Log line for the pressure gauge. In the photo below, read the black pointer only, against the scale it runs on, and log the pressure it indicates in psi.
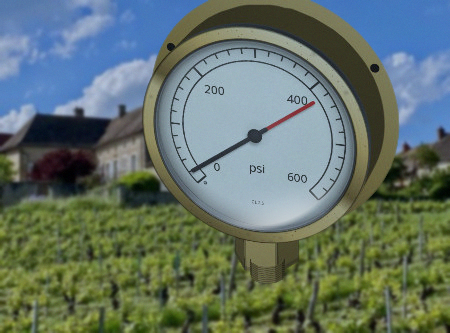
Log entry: 20 psi
